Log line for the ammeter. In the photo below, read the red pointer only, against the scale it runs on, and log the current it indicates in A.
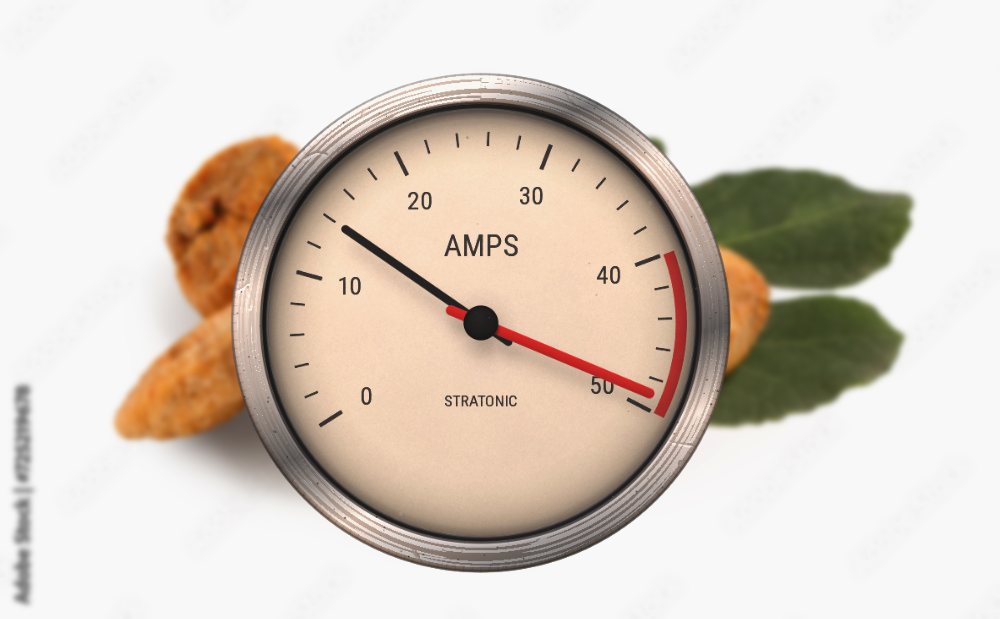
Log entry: 49 A
